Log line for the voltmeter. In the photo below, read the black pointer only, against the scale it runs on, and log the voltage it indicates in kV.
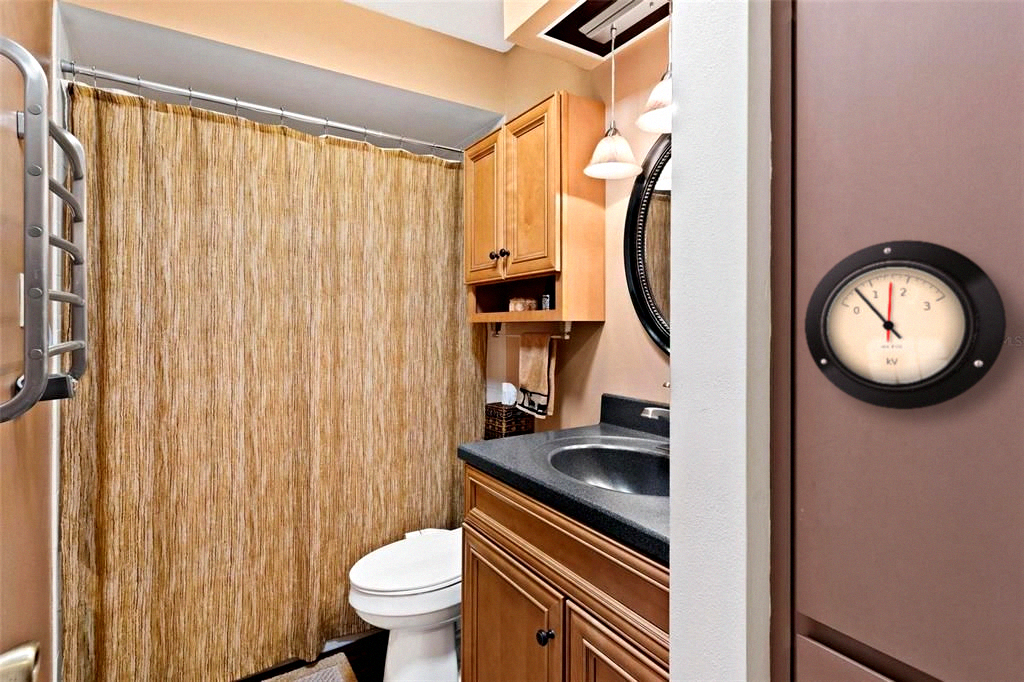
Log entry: 0.6 kV
